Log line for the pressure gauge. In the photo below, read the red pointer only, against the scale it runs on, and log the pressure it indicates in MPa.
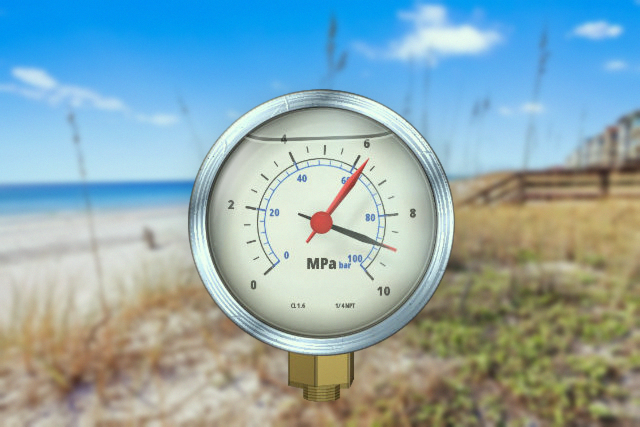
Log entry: 6.25 MPa
